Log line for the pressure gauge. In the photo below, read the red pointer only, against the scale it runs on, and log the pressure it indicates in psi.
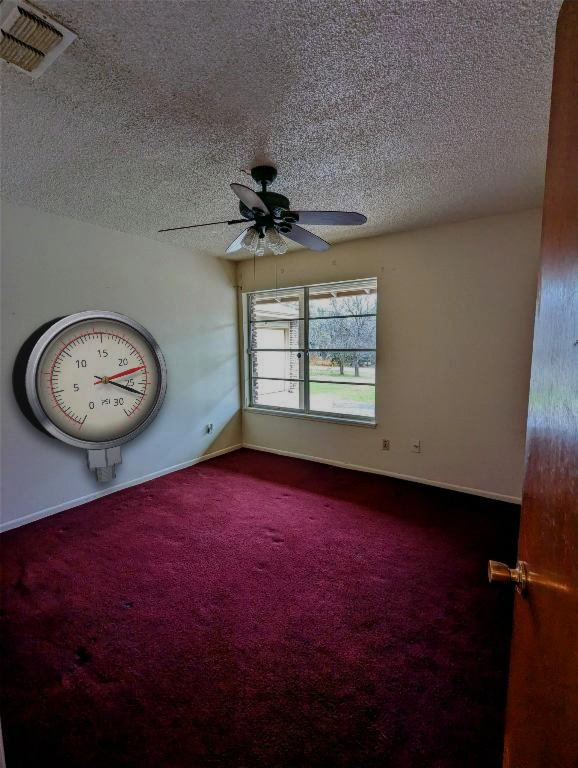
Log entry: 22.5 psi
